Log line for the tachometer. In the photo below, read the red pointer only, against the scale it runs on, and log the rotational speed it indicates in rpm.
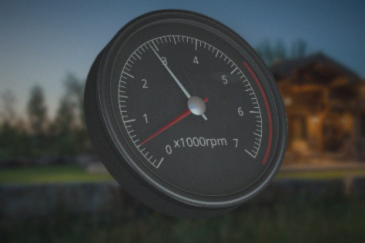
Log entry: 500 rpm
